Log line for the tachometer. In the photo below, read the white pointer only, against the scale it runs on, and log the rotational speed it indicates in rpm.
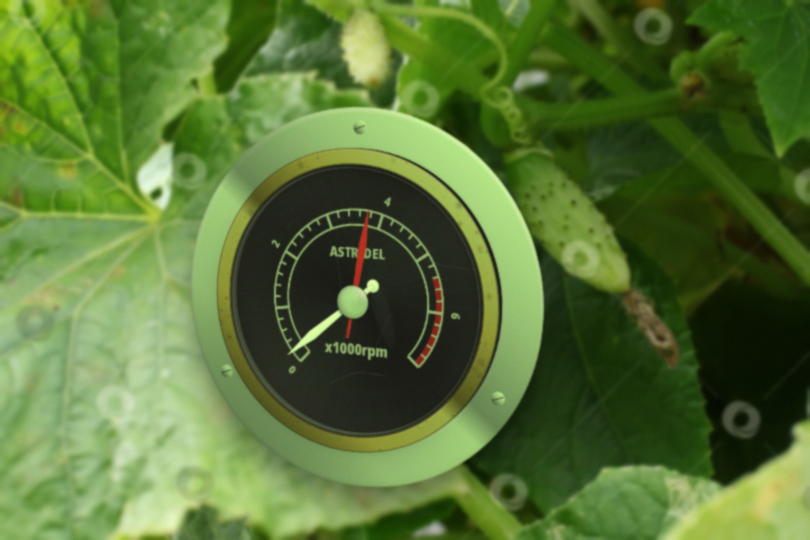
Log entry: 200 rpm
